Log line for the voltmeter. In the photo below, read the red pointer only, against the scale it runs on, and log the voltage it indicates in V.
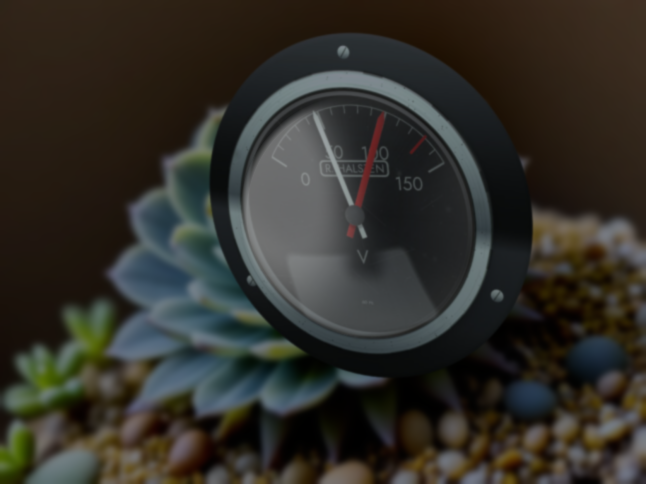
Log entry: 100 V
